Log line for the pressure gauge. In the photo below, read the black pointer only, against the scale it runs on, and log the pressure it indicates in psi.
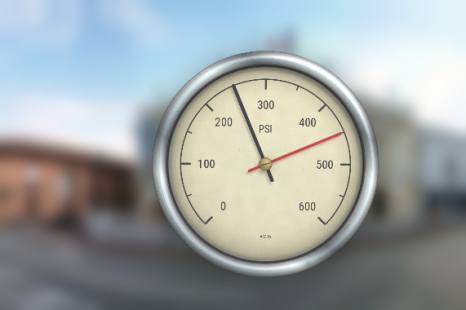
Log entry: 250 psi
